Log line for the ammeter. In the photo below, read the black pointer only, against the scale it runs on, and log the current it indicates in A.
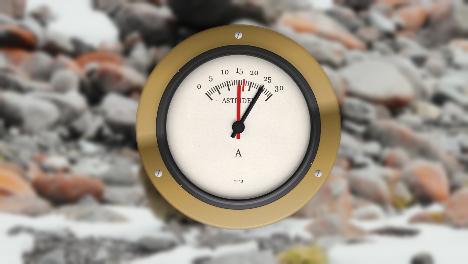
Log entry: 25 A
